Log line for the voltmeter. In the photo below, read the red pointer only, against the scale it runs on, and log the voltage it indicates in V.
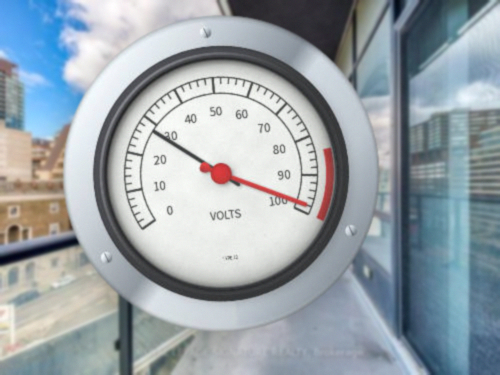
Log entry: 98 V
